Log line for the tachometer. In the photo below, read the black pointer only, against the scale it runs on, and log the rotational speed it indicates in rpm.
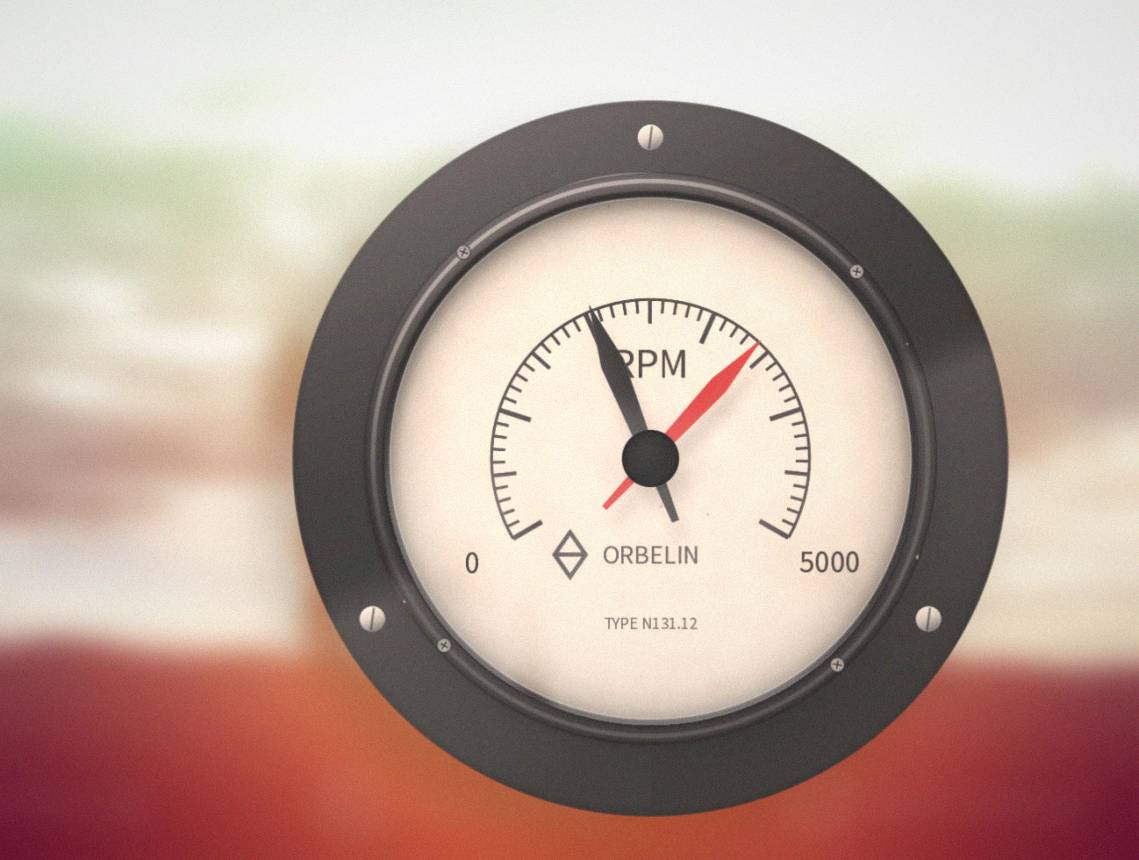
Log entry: 2050 rpm
